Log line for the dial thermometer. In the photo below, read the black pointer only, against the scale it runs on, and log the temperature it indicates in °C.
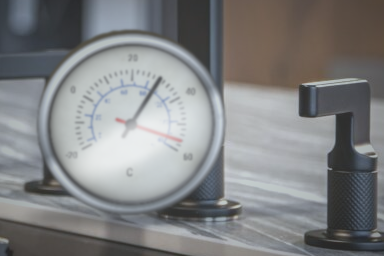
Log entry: 30 °C
